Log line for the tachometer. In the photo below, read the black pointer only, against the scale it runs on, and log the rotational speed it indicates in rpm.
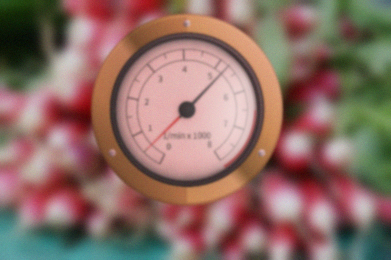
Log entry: 5250 rpm
